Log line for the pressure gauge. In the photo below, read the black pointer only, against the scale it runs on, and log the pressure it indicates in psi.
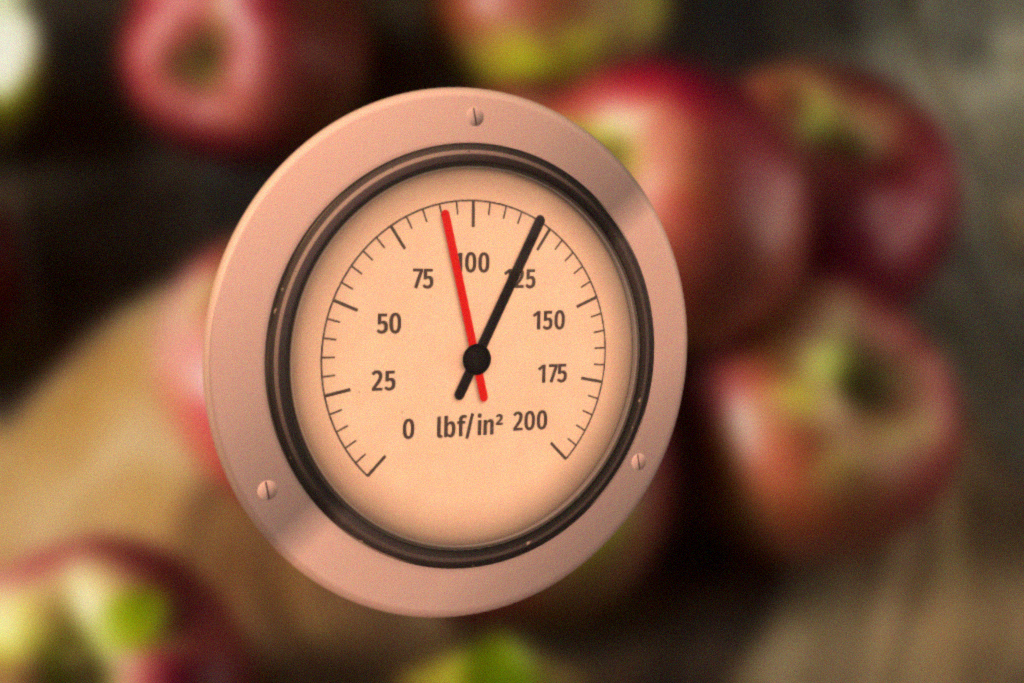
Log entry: 120 psi
